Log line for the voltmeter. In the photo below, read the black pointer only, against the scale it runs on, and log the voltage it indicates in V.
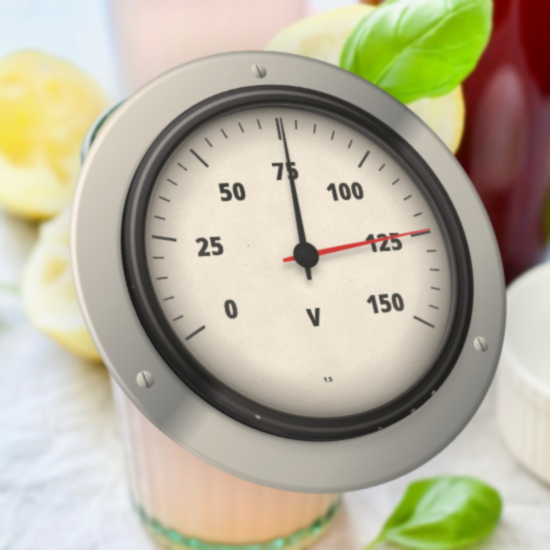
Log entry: 75 V
